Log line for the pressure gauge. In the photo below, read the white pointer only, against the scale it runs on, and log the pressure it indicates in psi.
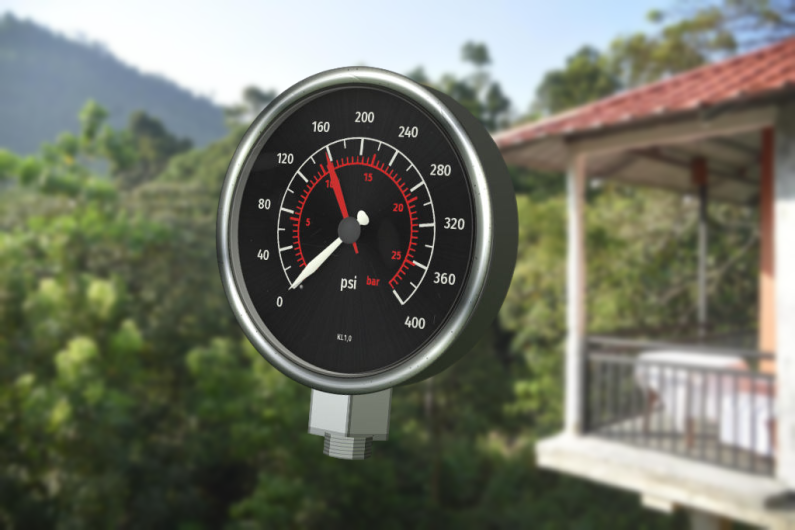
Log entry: 0 psi
